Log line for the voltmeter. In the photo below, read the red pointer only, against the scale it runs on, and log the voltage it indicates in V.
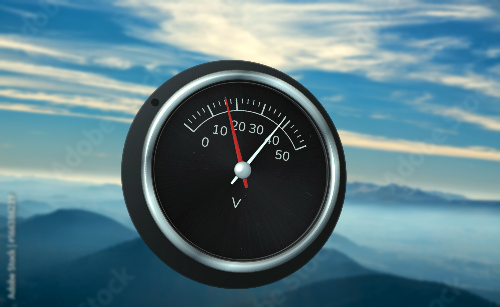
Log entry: 16 V
